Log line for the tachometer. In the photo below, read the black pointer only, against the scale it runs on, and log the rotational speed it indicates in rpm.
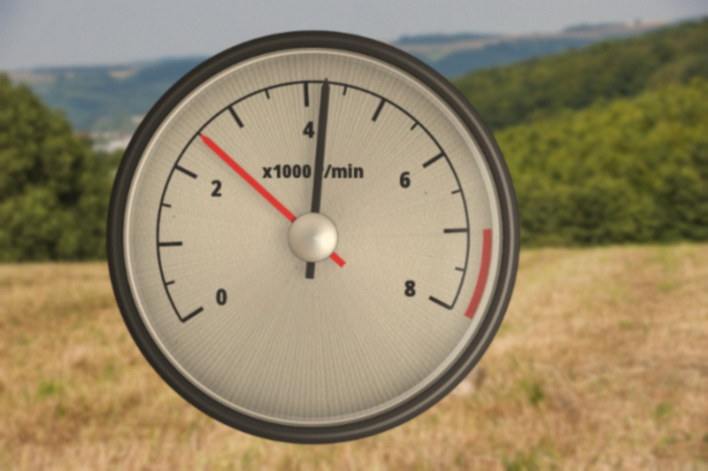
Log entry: 4250 rpm
